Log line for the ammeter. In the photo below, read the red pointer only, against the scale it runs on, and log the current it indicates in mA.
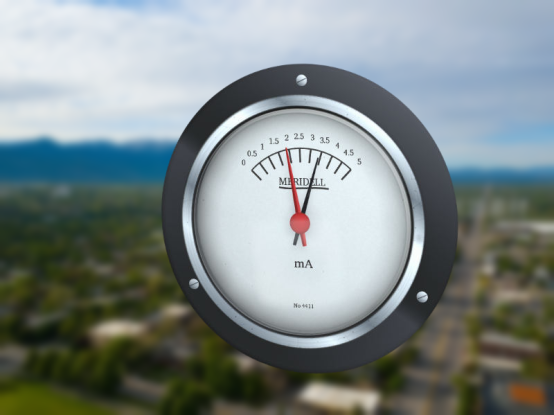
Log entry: 2 mA
